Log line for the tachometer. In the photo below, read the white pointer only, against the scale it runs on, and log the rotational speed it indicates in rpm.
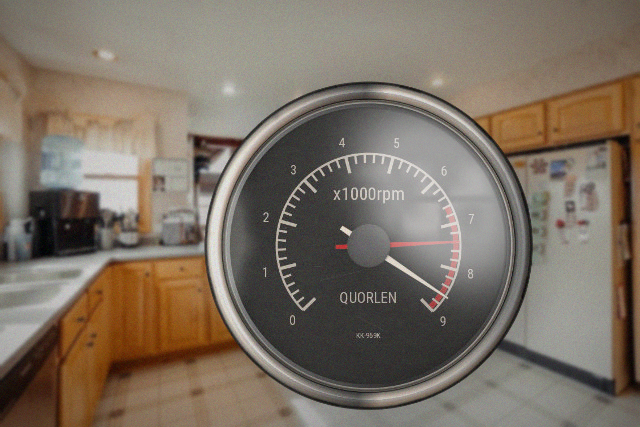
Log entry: 8600 rpm
